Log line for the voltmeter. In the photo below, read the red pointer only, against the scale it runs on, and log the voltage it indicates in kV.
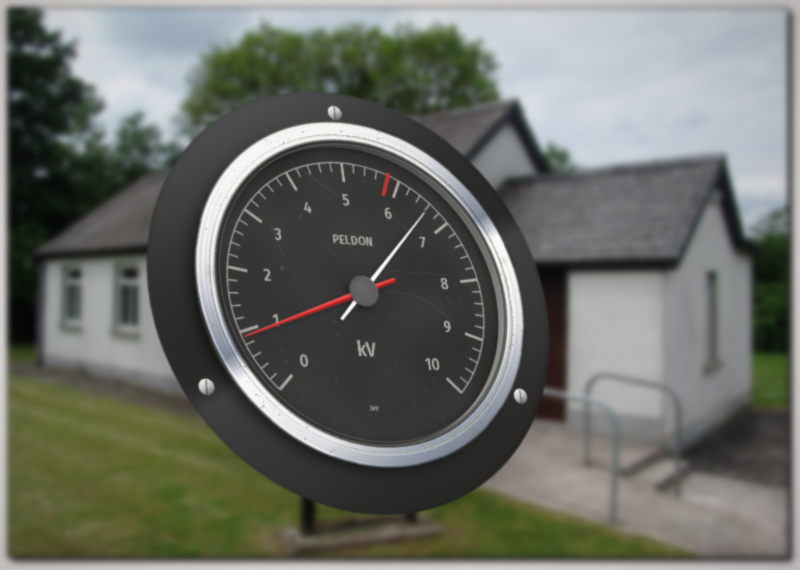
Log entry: 0.9 kV
